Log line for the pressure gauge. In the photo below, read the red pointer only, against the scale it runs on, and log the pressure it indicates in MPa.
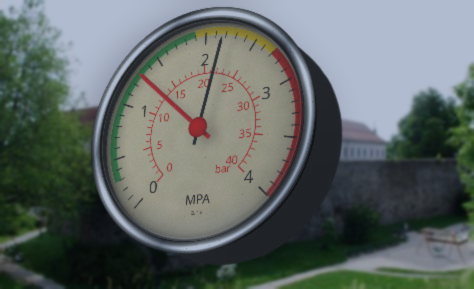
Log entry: 1.3 MPa
